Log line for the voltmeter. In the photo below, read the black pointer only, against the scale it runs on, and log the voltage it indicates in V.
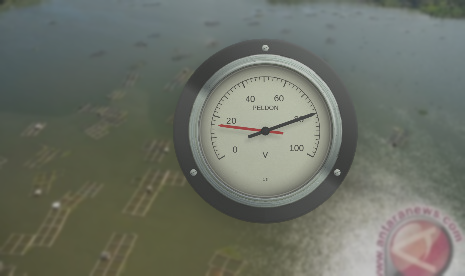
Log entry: 80 V
